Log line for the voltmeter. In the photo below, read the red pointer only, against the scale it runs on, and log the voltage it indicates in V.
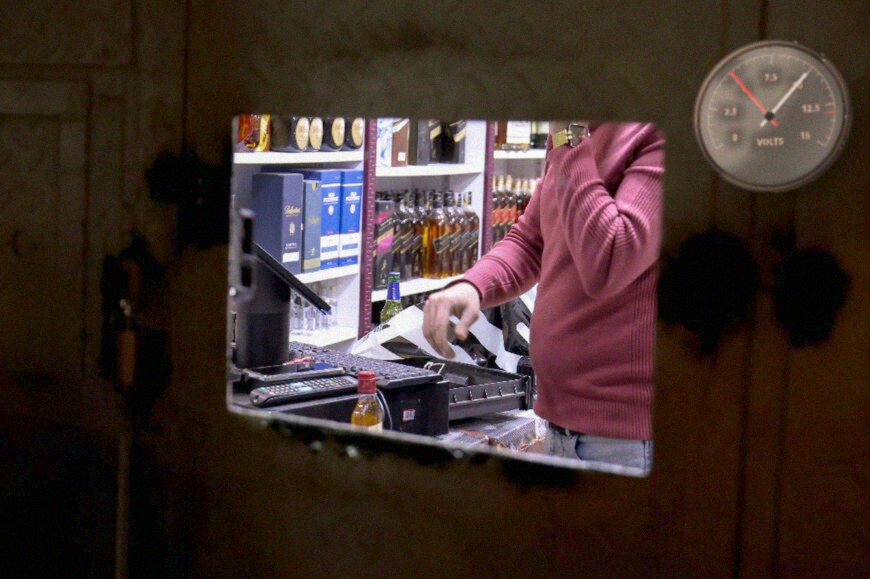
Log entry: 5 V
